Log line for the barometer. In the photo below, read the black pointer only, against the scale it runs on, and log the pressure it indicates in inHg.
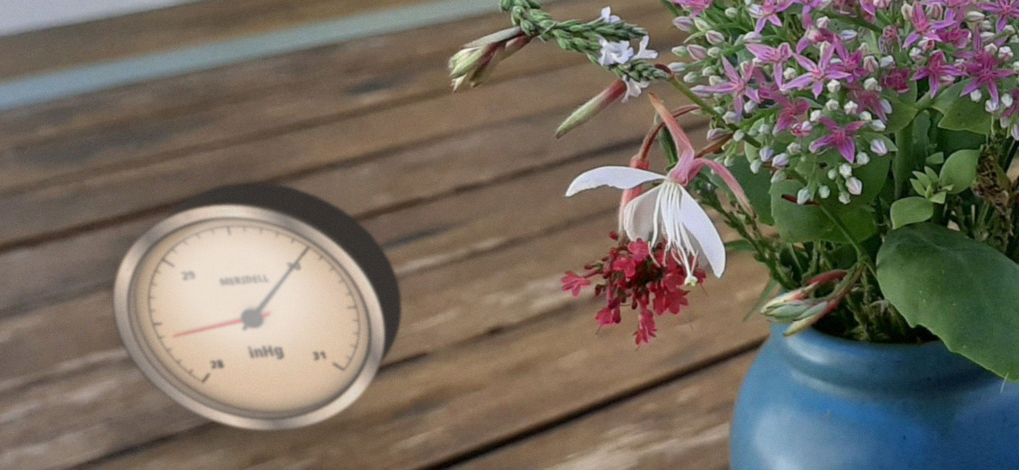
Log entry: 30 inHg
